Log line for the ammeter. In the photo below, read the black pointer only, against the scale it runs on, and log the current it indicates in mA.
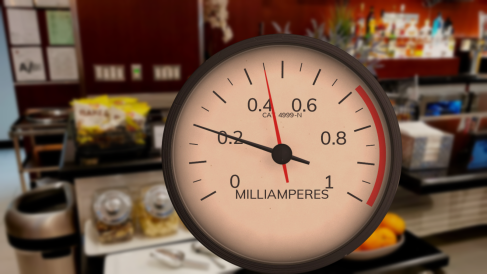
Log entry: 0.2 mA
